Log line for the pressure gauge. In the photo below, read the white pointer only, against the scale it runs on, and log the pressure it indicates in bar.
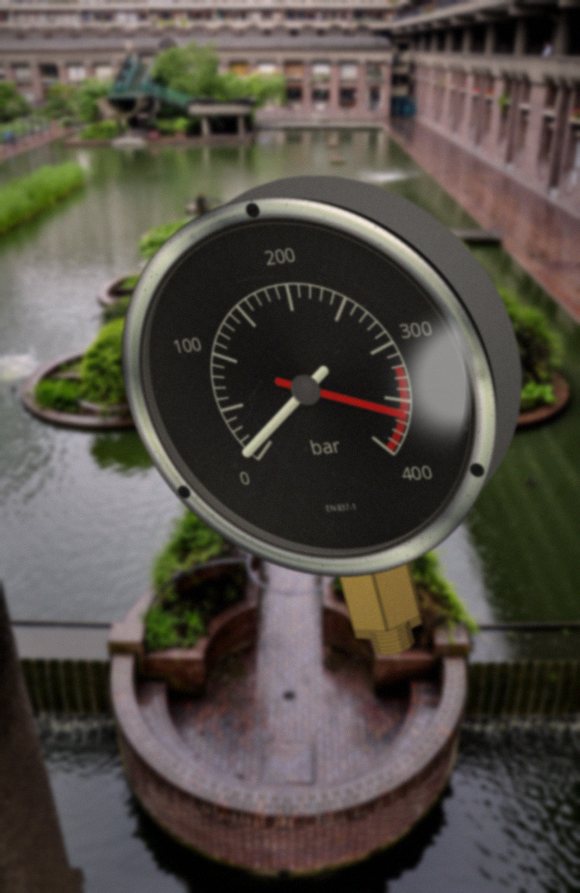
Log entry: 10 bar
